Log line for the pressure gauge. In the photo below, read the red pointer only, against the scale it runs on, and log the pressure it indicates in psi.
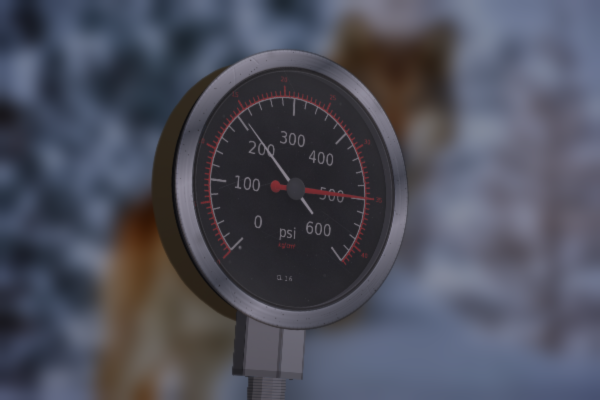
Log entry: 500 psi
